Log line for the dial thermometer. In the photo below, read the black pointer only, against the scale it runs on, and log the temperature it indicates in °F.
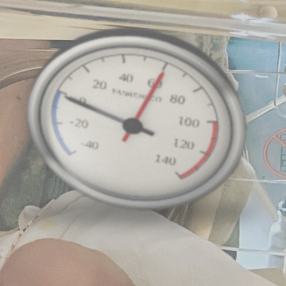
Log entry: 0 °F
